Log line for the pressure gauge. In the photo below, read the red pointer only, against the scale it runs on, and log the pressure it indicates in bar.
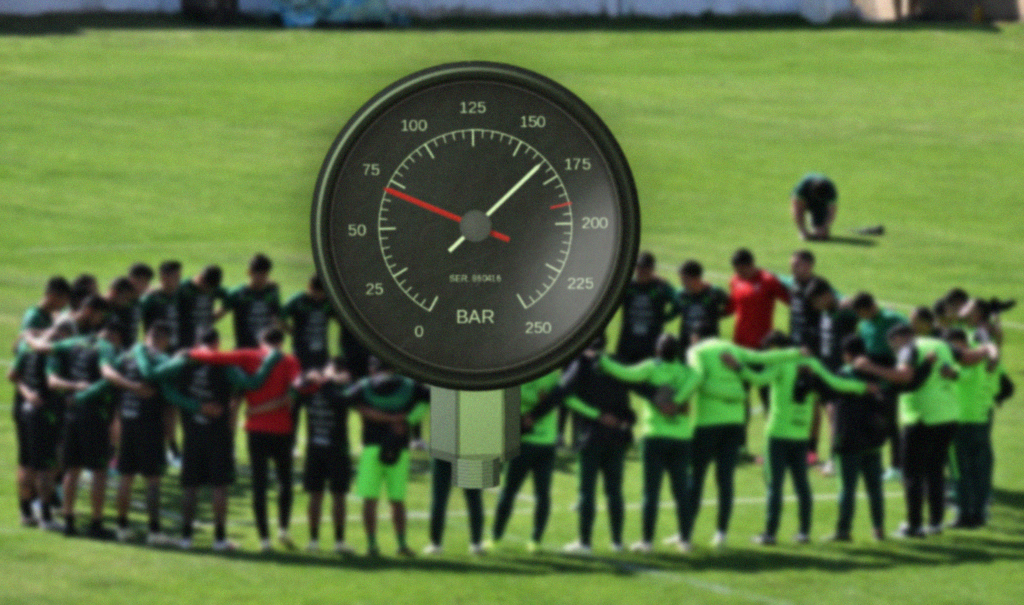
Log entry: 70 bar
